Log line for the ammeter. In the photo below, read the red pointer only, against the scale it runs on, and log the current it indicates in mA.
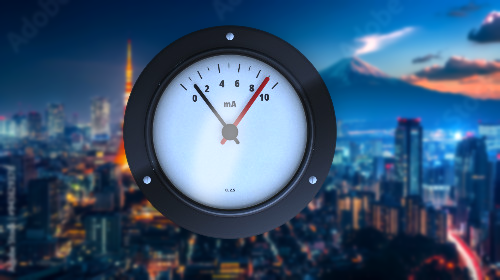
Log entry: 9 mA
